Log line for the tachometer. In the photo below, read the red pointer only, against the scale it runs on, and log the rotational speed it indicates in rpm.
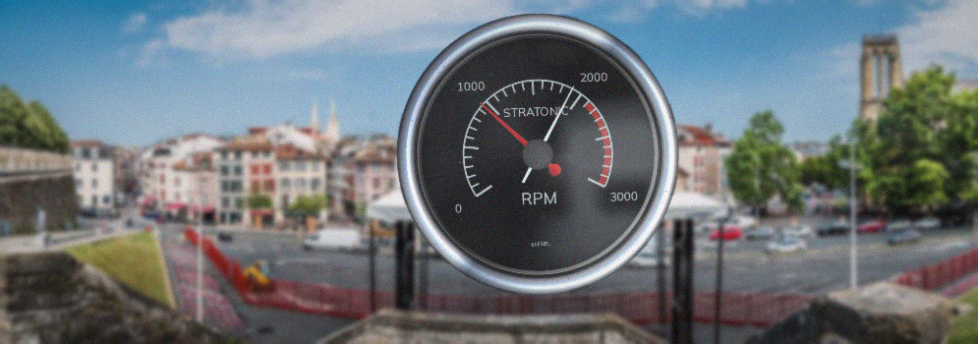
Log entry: 950 rpm
